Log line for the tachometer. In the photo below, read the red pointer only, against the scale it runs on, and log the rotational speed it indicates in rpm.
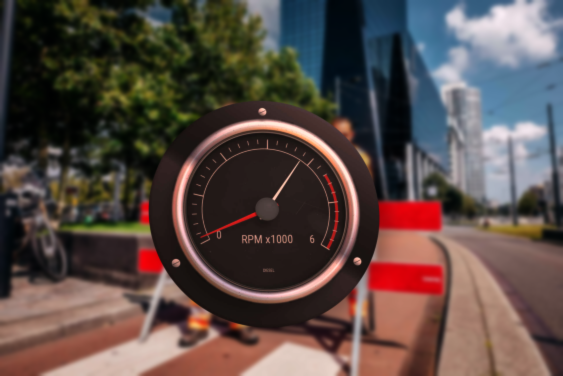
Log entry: 100 rpm
